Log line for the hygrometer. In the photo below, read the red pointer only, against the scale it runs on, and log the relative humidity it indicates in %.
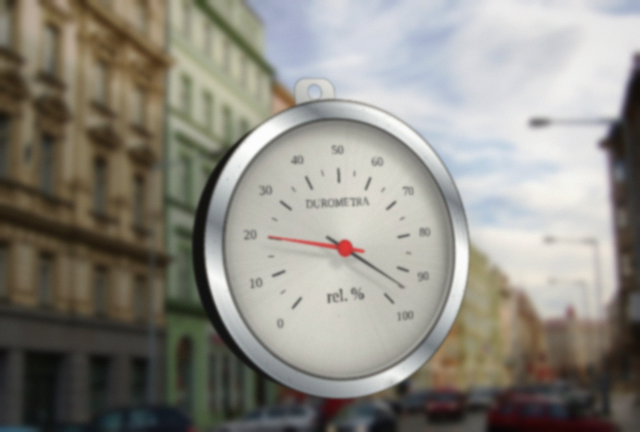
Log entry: 20 %
